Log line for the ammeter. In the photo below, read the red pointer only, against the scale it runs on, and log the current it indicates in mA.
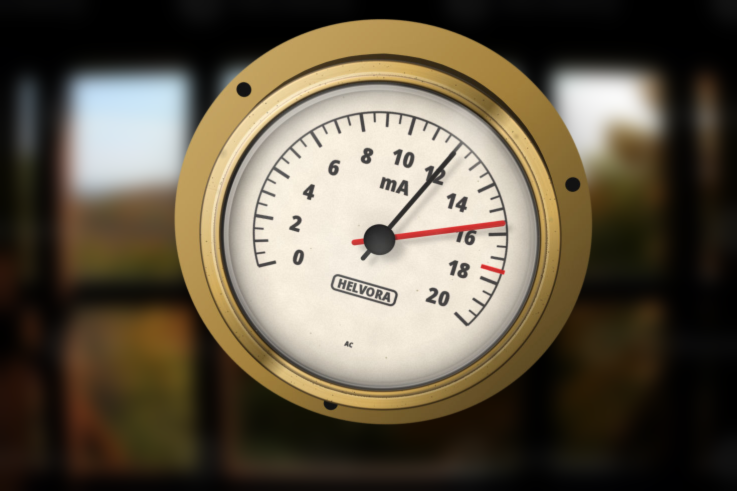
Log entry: 15.5 mA
